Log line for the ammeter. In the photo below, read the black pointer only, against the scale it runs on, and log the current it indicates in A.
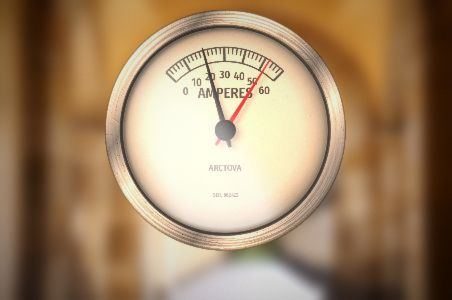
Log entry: 20 A
